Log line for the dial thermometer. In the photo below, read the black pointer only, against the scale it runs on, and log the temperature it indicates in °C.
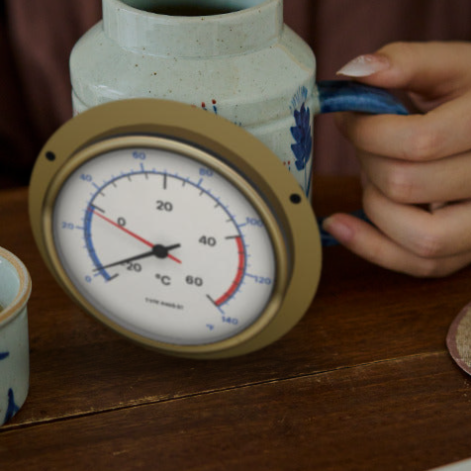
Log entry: -16 °C
